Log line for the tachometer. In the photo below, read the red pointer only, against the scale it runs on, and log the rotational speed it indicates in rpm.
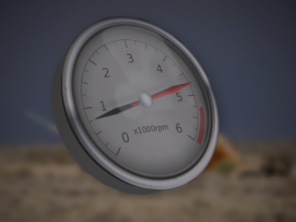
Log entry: 4750 rpm
